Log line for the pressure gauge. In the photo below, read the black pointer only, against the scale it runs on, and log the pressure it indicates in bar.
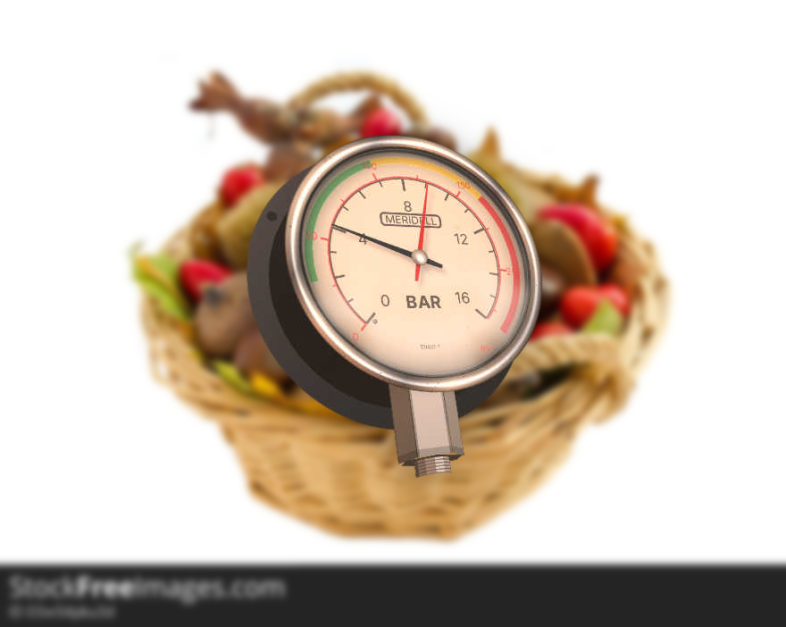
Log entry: 4 bar
